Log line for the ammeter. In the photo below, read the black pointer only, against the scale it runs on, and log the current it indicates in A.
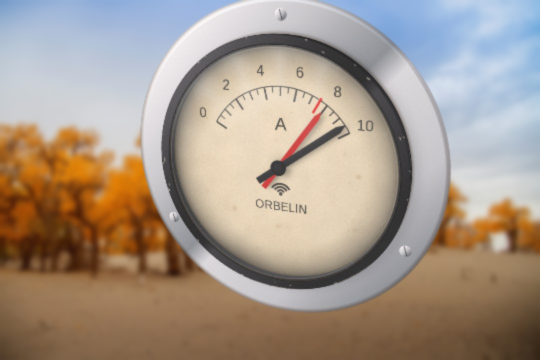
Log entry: 9.5 A
